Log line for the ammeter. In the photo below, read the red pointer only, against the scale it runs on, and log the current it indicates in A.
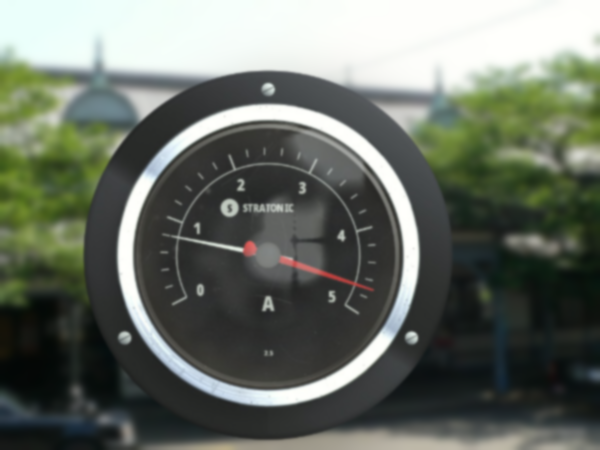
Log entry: 4.7 A
